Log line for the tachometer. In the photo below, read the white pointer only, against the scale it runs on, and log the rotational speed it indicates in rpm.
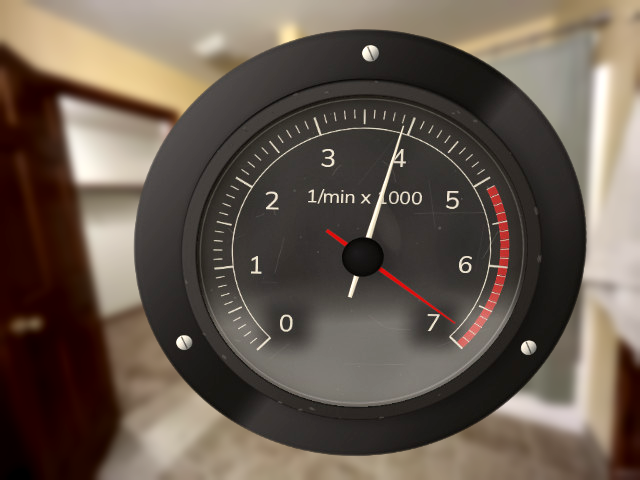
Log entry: 3900 rpm
